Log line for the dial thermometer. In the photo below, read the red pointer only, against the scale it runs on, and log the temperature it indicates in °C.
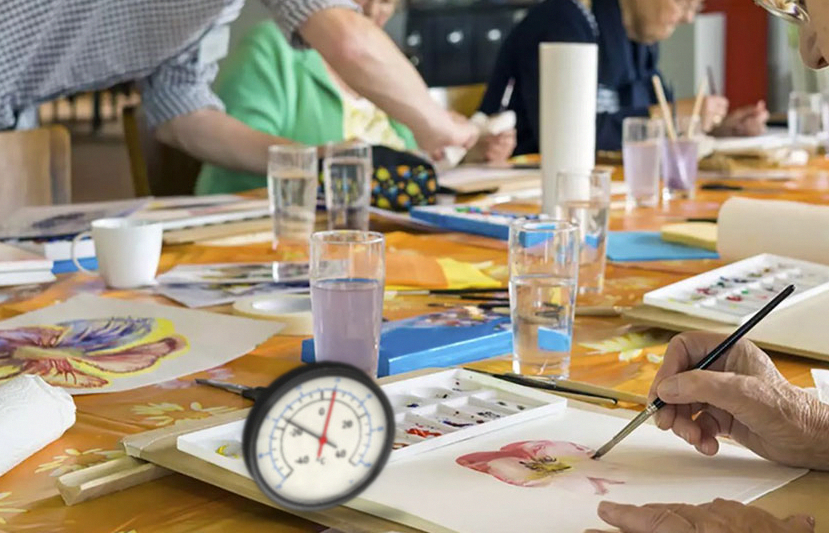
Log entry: 4 °C
